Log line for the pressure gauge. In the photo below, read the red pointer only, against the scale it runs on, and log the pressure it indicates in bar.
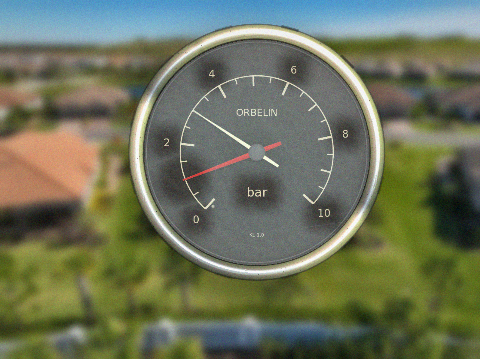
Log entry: 1 bar
